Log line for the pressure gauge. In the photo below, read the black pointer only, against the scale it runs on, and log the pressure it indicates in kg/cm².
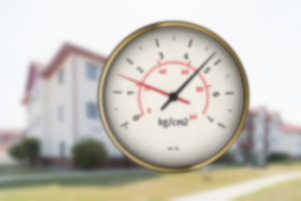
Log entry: 4.75 kg/cm²
